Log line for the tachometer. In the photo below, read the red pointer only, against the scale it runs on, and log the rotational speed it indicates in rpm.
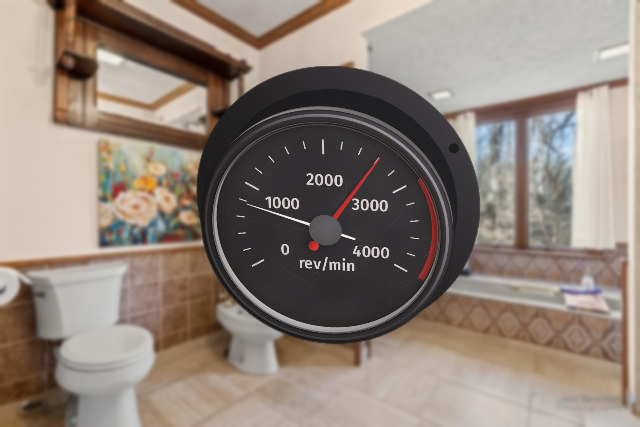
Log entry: 2600 rpm
